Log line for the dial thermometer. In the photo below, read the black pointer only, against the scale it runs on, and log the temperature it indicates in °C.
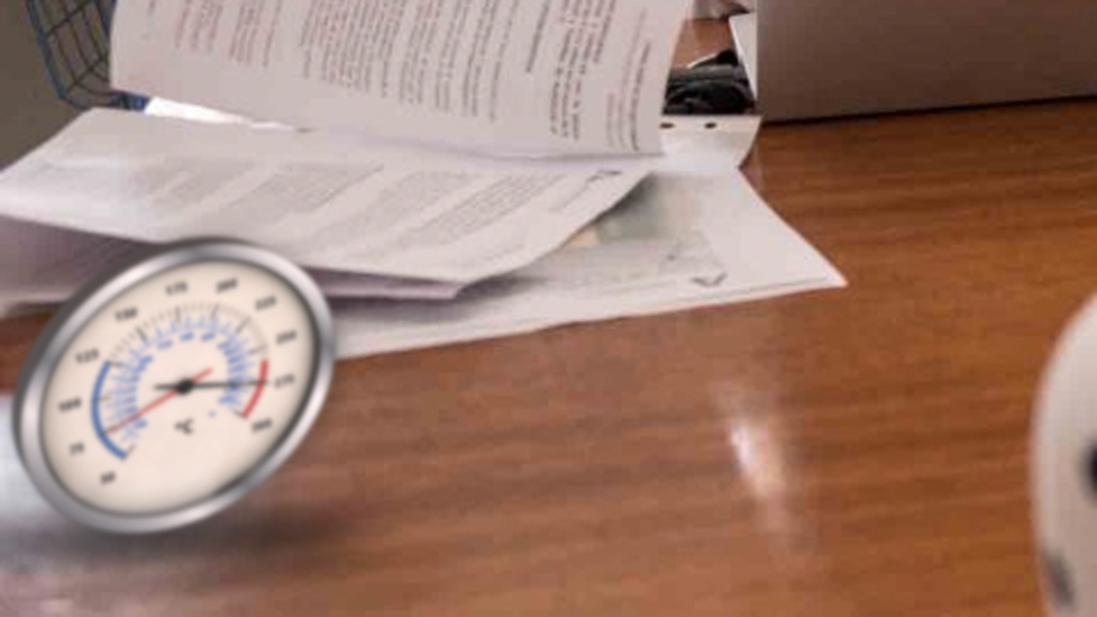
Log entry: 275 °C
